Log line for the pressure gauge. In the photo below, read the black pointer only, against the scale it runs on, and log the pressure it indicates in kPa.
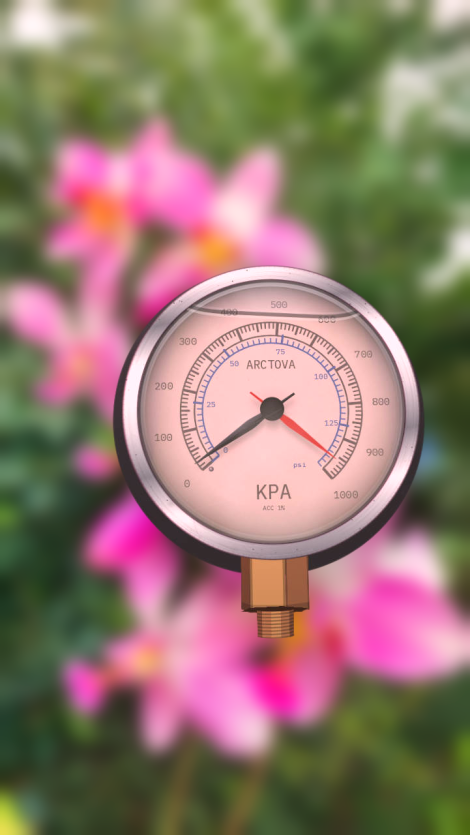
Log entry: 20 kPa
